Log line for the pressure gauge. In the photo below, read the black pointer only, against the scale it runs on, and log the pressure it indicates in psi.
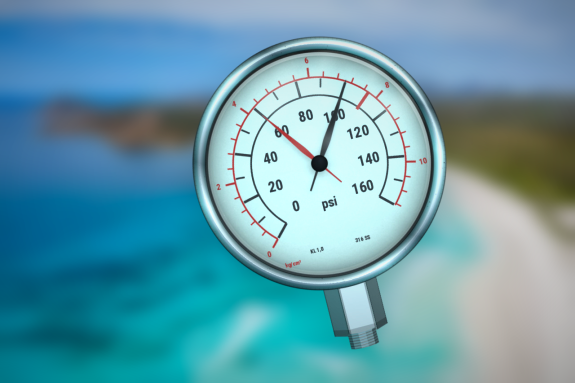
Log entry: 100 psi
